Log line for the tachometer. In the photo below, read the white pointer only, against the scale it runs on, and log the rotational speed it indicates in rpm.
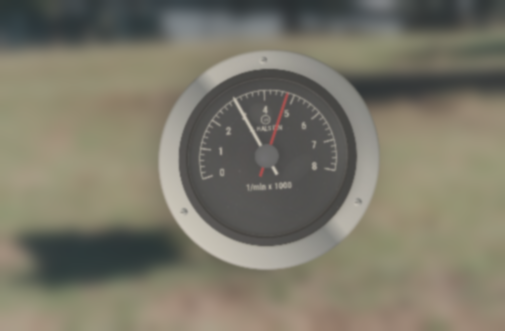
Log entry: 3000 rpm
